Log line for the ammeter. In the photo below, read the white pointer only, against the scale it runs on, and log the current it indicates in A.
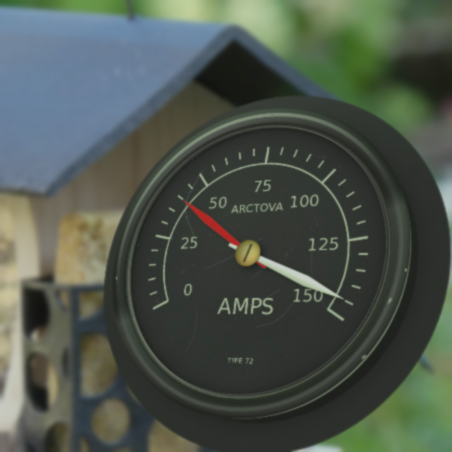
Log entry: 145 A
